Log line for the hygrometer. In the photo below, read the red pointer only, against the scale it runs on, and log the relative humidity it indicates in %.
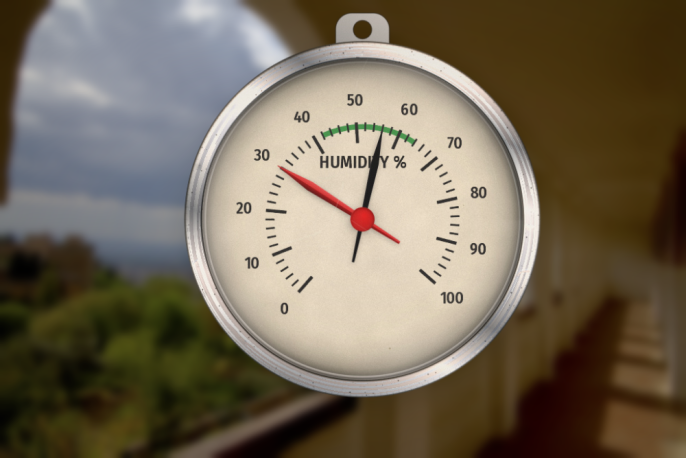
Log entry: 30 %
